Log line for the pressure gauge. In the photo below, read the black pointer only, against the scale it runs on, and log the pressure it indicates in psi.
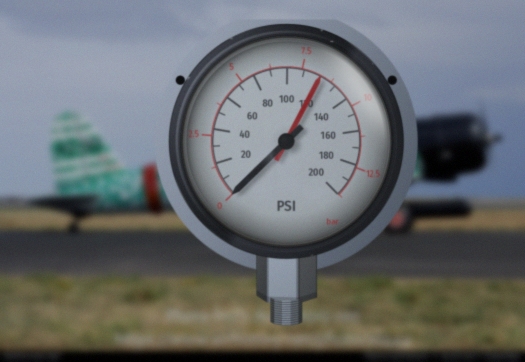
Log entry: 0 psi
